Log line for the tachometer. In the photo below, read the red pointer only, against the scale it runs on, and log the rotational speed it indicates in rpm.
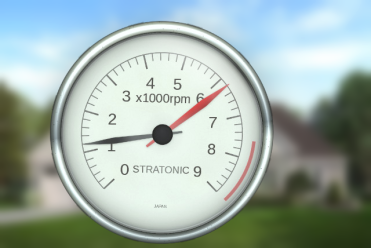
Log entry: 6200 rpm
